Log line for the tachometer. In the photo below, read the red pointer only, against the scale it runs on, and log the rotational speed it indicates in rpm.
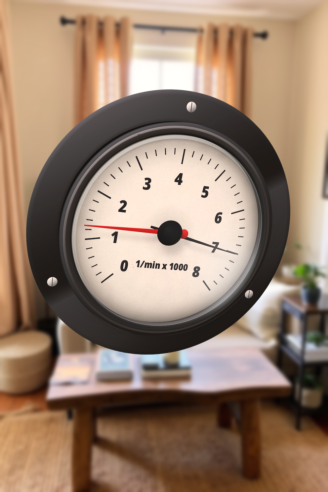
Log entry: 1300 rpm
